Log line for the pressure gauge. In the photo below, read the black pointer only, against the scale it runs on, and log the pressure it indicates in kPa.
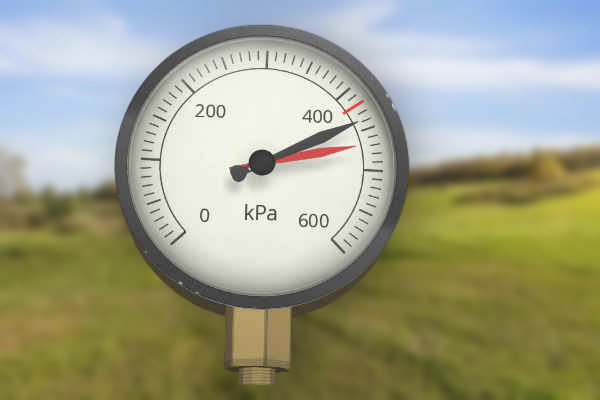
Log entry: 440 kPa
